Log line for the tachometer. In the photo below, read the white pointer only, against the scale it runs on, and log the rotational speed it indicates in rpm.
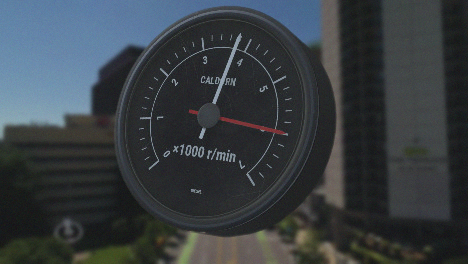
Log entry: 3800 rpm
